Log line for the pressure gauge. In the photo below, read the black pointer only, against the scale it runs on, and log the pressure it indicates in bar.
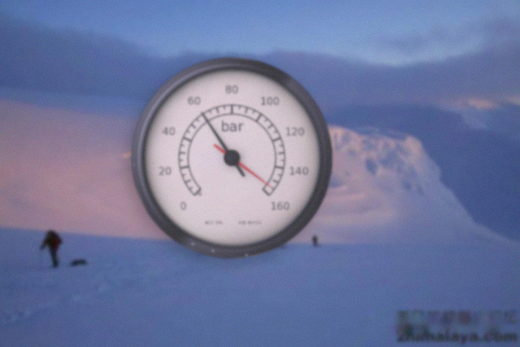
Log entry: 60 bar
